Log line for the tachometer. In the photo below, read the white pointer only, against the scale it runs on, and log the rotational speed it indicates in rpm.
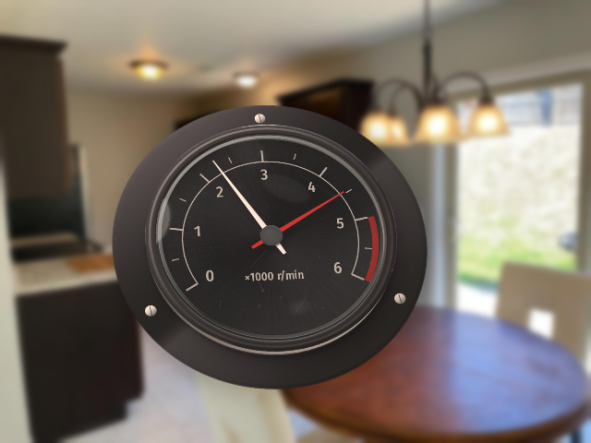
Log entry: 2250 rpm
